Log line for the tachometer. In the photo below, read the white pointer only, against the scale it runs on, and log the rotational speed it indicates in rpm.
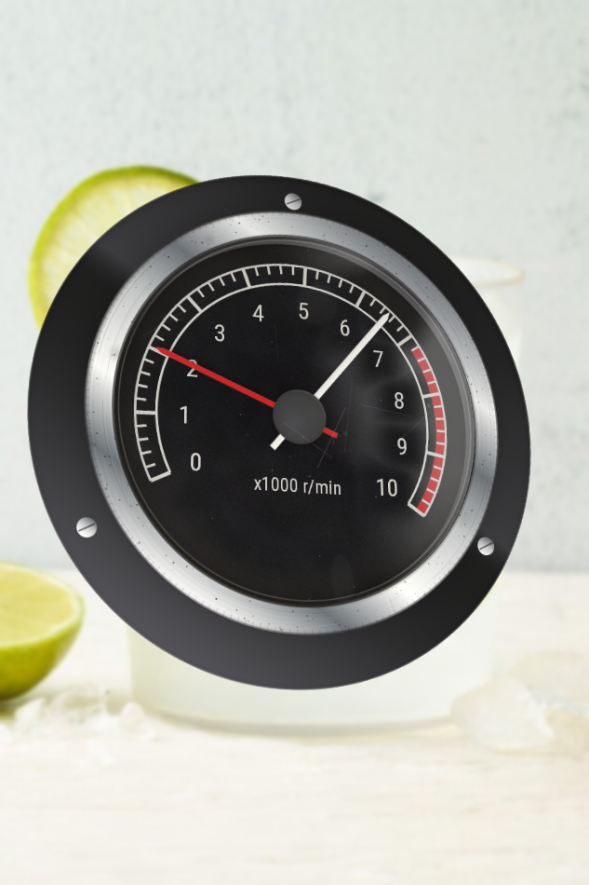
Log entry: 6500 rpm
